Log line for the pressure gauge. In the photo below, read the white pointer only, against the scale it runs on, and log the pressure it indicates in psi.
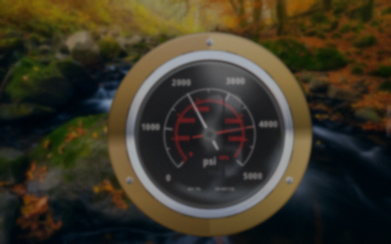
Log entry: 2000 psi
